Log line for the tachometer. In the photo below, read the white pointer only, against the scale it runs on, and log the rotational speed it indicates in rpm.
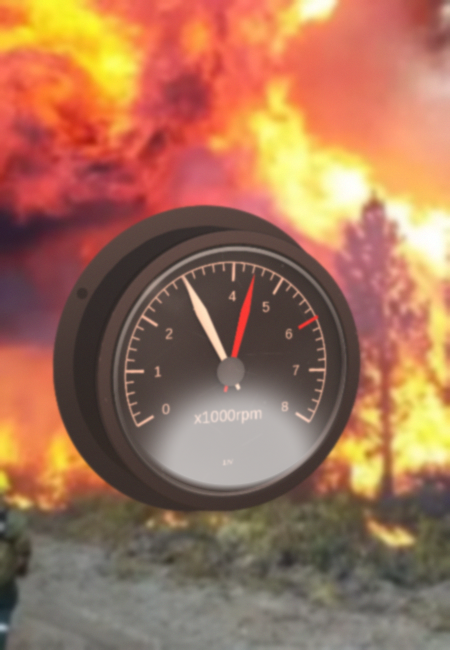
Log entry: 3000 rpm
